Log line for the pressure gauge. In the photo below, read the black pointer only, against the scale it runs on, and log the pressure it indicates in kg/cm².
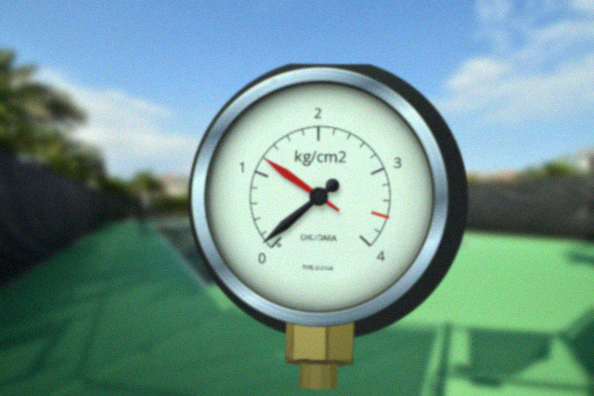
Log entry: 0.1 kg/cm²
